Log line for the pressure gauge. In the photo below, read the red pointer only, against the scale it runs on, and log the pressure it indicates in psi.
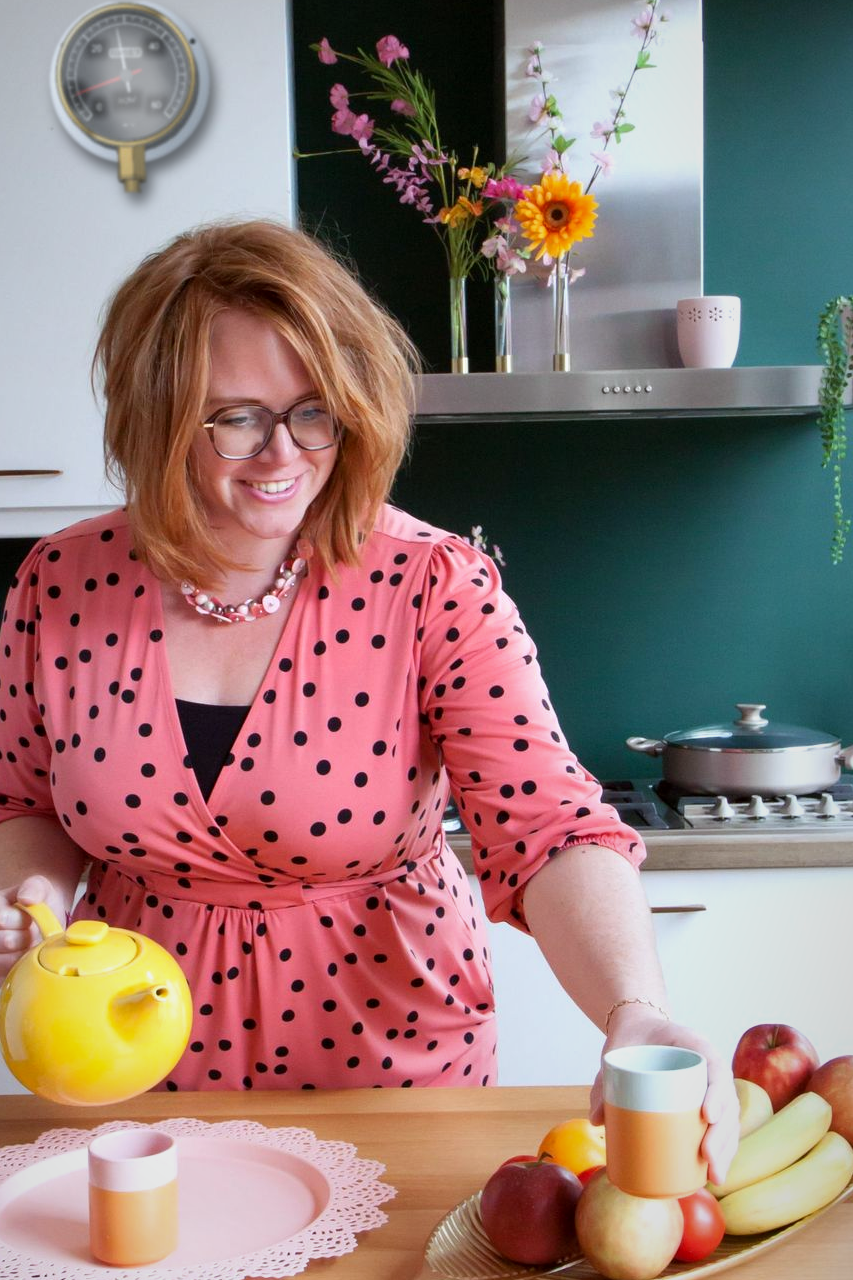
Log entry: 6 psi
